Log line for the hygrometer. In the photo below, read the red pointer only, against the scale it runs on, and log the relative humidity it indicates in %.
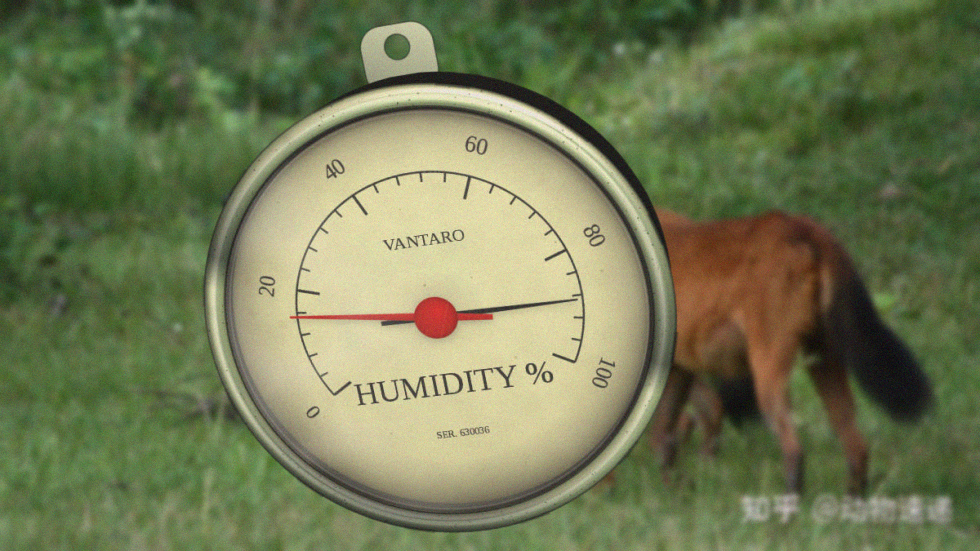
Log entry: 16 %
